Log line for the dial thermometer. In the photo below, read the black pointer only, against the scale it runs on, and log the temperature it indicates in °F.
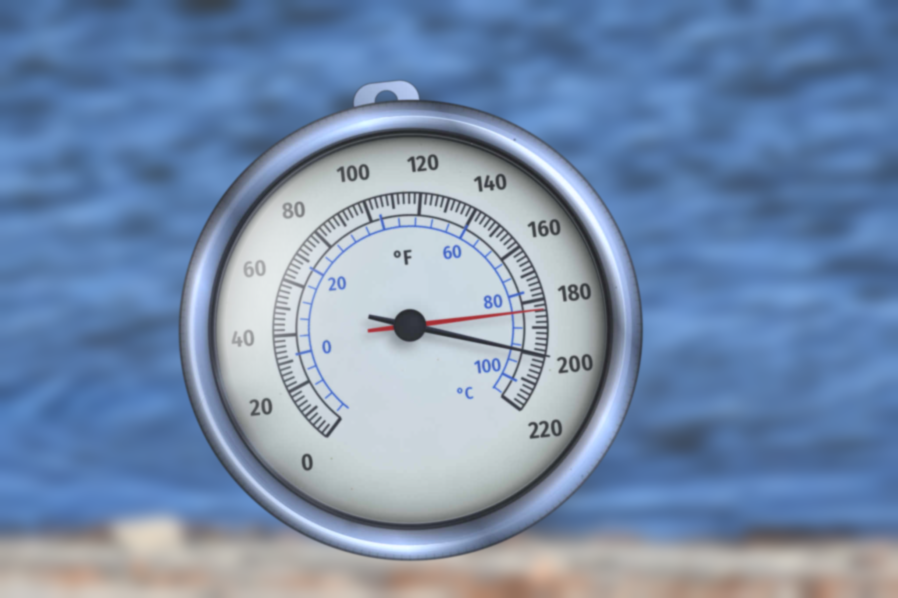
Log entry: 200 °F
